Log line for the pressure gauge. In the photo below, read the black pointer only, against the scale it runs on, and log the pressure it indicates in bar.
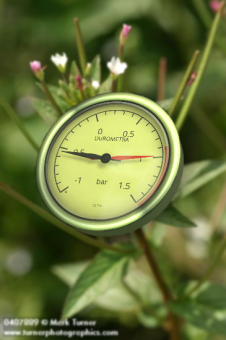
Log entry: -0.55 bar
